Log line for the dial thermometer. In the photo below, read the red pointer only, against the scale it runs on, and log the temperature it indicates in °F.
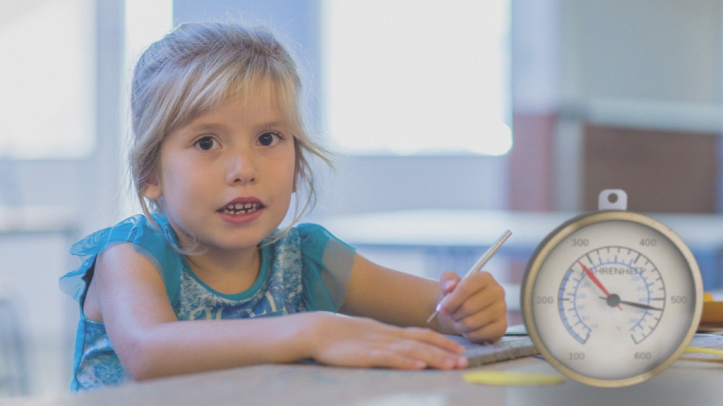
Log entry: 280 °F
